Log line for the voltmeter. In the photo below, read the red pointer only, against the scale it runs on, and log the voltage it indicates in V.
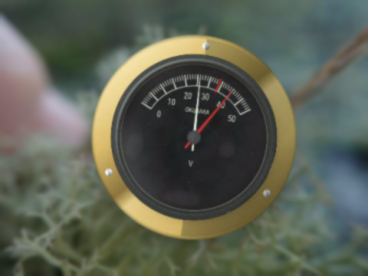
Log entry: 40 V
